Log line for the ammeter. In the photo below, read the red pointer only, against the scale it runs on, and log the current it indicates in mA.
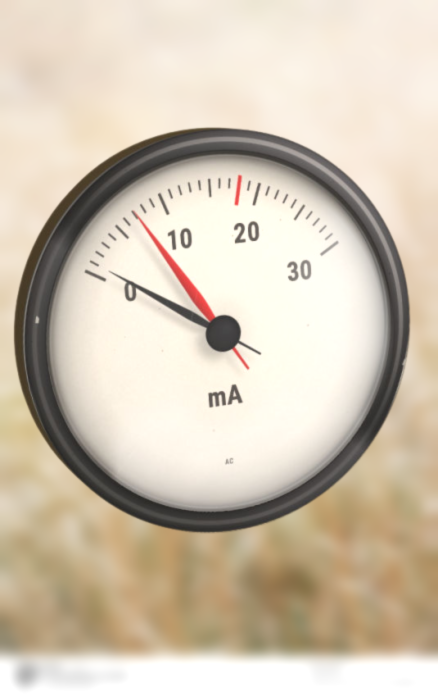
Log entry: 7 mA
